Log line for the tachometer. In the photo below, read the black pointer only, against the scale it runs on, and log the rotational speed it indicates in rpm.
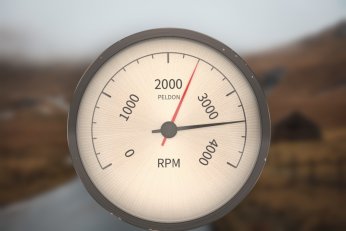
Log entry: 3400 rpm
